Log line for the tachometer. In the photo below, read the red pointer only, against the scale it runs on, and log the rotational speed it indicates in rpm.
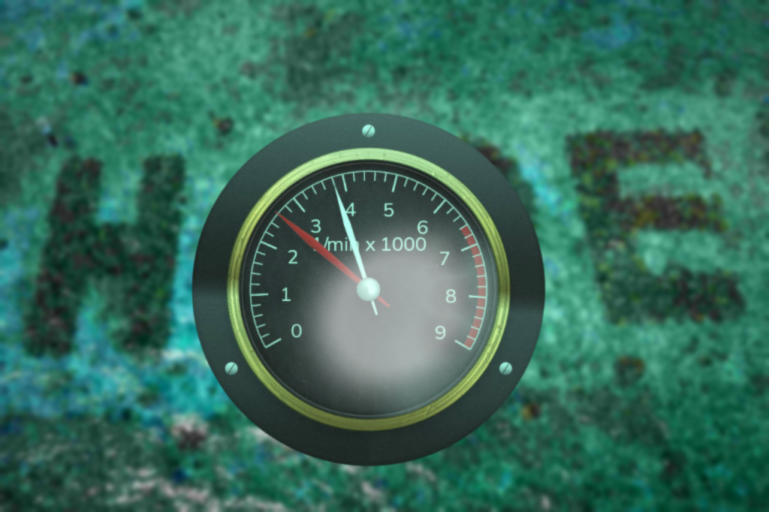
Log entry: 2600 rpm
